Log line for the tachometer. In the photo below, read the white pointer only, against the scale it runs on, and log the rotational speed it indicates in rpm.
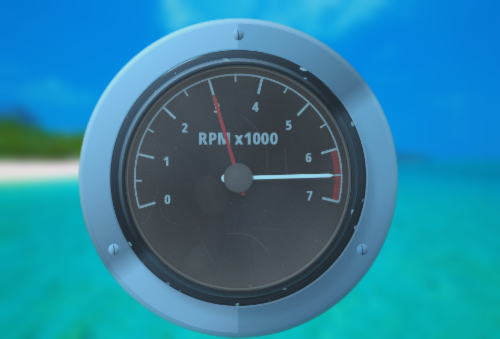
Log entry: 6500 rpm
